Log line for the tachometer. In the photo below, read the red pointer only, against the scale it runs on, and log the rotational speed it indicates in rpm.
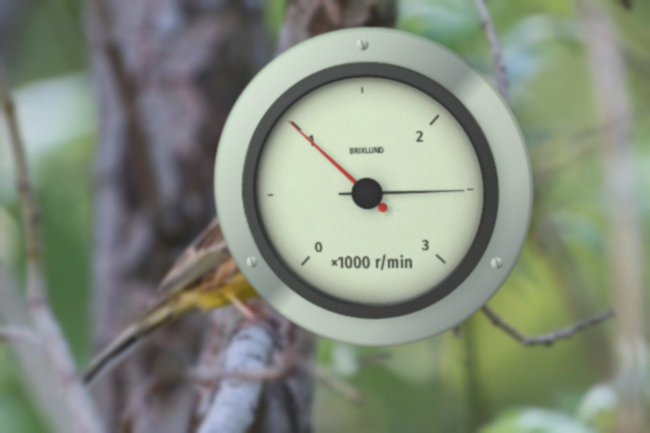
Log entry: 1000 rpm
